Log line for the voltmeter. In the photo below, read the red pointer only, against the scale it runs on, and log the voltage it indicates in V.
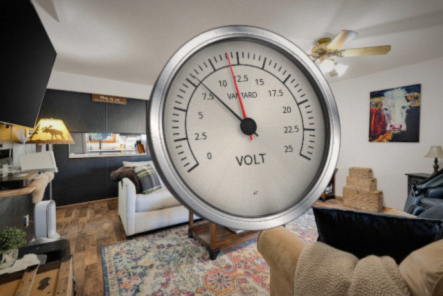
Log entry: 11.5 V
